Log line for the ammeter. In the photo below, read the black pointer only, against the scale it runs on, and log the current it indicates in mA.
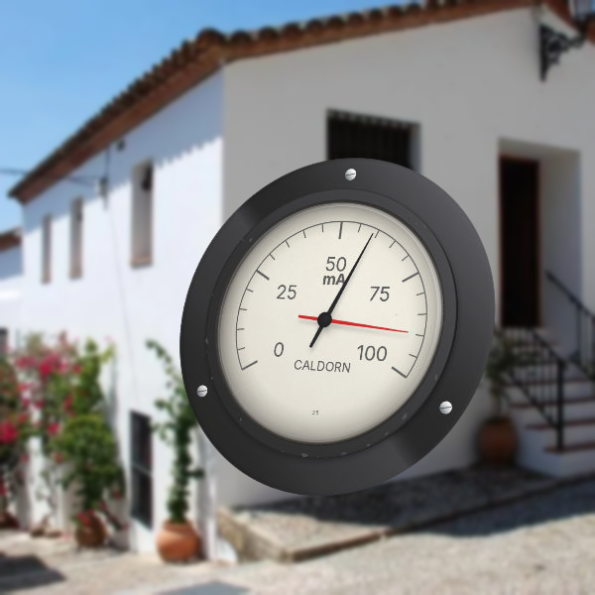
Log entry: 60 mA
